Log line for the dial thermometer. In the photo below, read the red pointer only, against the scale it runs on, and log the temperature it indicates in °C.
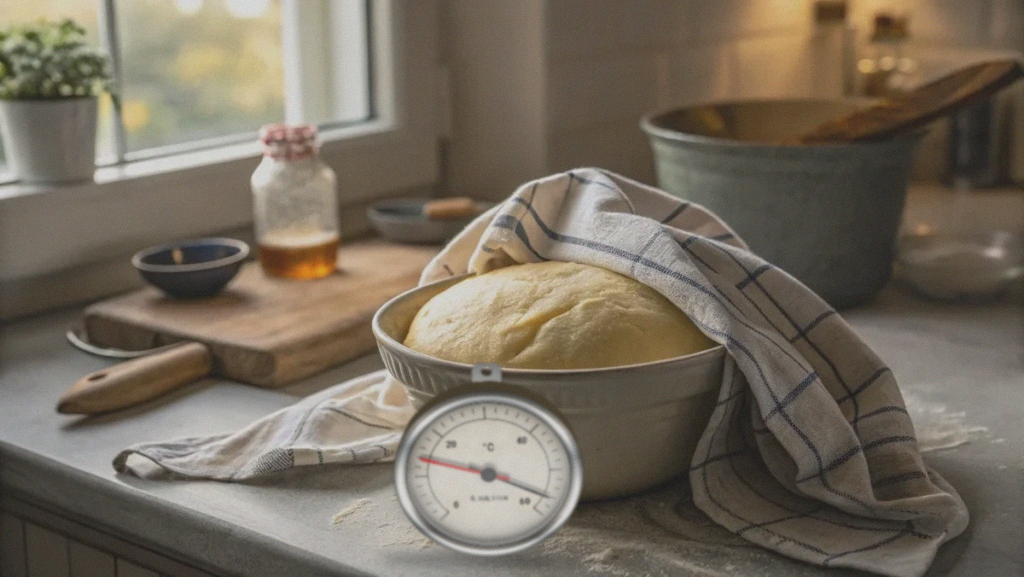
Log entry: 14 °C
